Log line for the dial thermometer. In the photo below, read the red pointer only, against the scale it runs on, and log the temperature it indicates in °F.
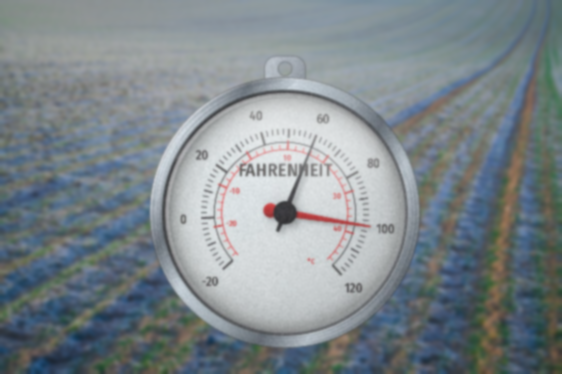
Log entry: 100 °F
